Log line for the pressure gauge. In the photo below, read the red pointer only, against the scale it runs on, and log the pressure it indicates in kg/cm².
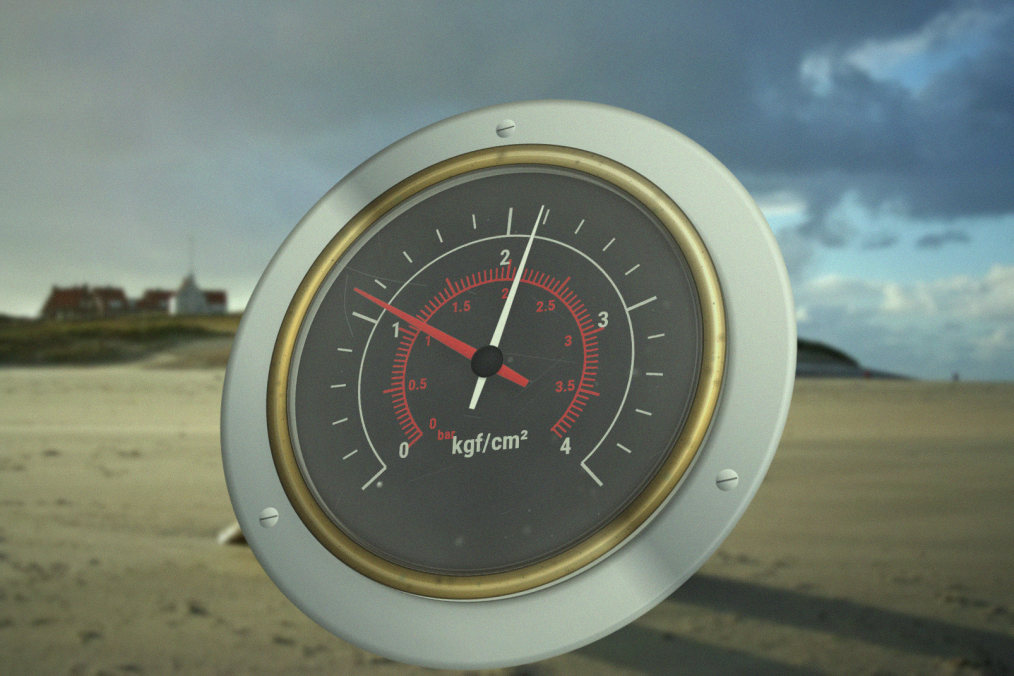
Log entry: 1.1 kg/cm²
